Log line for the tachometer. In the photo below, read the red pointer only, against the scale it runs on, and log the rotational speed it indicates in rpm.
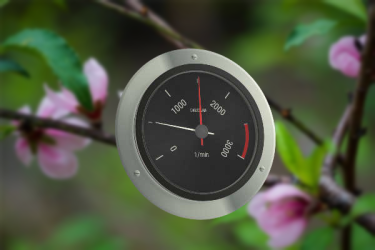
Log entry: 1500 rpm
